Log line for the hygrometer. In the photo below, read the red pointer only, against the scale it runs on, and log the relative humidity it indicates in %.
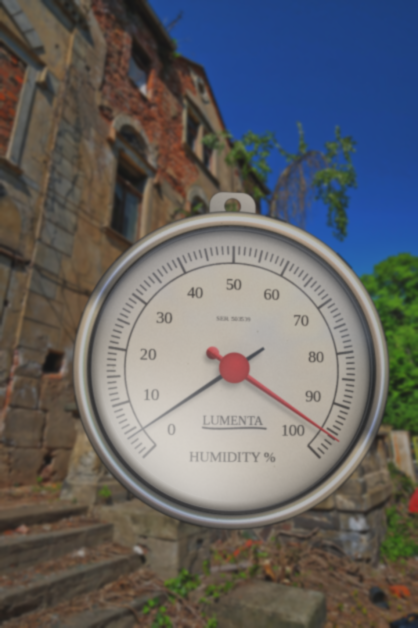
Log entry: 96 %
